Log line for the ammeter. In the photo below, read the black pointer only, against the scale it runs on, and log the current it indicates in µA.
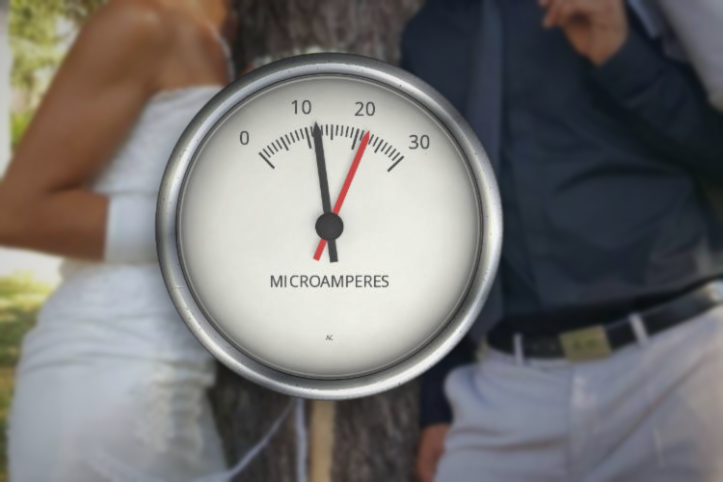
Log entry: 12 µA
